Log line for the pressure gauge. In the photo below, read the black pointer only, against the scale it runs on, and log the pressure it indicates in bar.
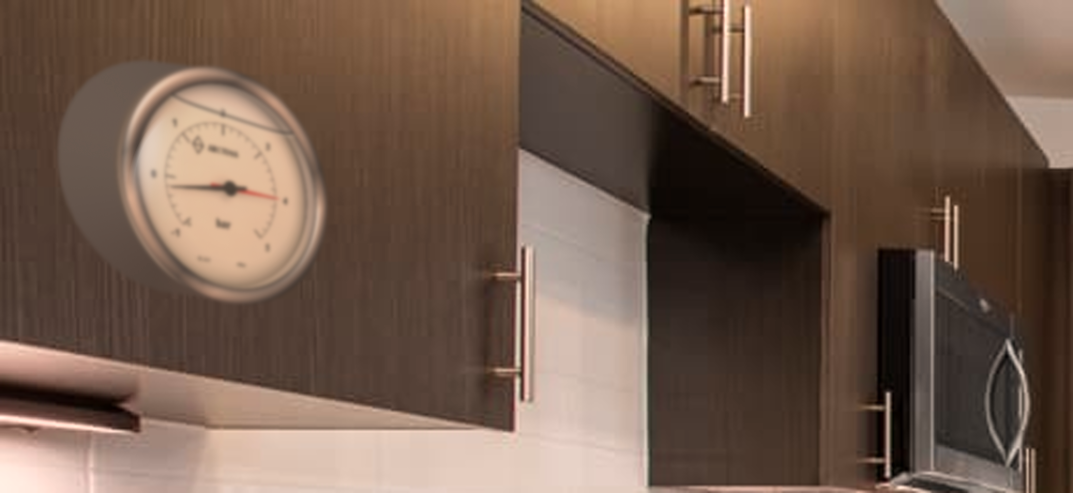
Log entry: -0.2 bar
